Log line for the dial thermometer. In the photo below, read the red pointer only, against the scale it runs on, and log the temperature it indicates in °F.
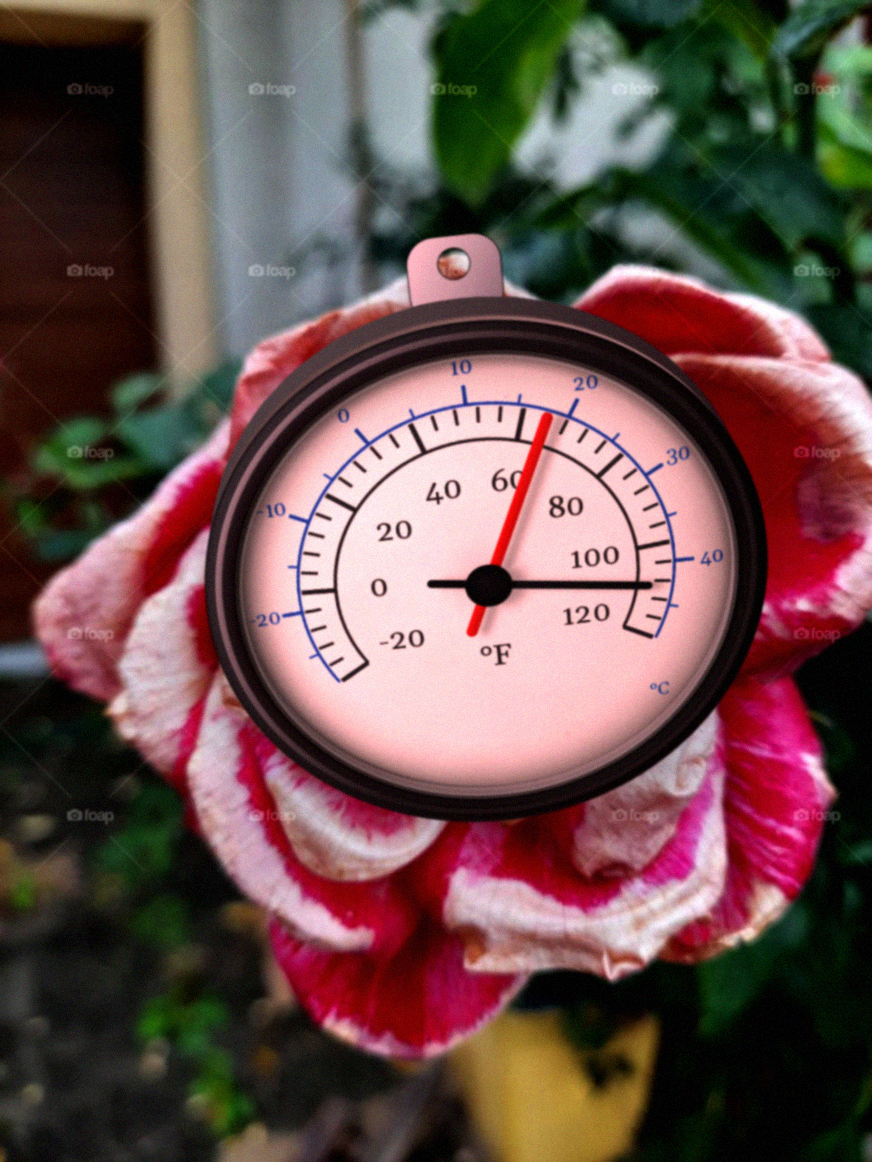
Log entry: 64 °F
